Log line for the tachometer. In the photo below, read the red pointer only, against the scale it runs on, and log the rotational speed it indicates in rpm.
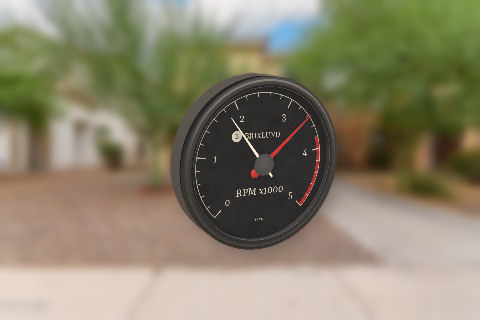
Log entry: 3400 rpm
